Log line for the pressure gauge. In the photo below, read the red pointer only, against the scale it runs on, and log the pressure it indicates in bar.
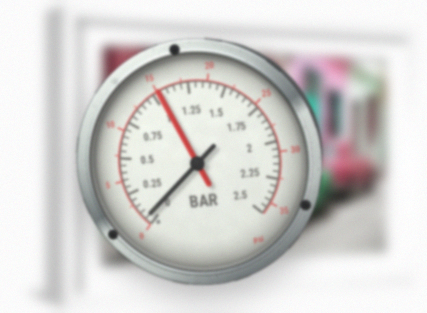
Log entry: 1.05 bar
